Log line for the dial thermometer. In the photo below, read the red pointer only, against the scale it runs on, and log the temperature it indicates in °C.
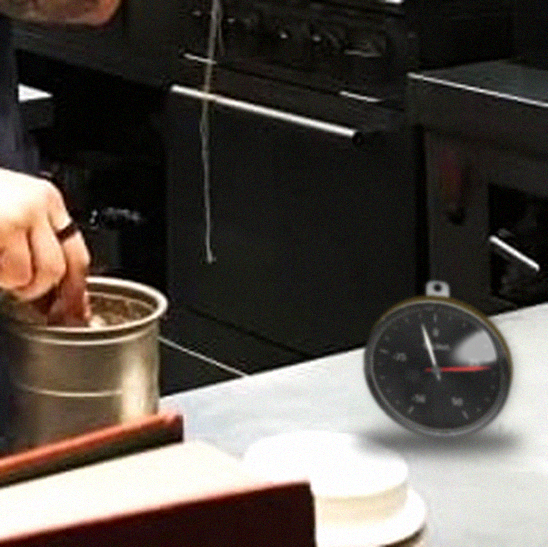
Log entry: 27.5 °C
